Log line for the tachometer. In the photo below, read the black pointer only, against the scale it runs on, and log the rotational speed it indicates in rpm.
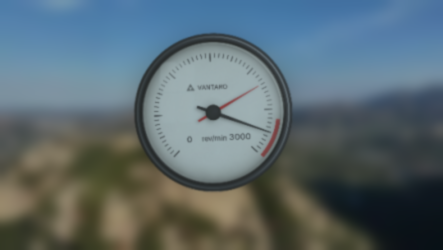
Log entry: 2750 rpm
